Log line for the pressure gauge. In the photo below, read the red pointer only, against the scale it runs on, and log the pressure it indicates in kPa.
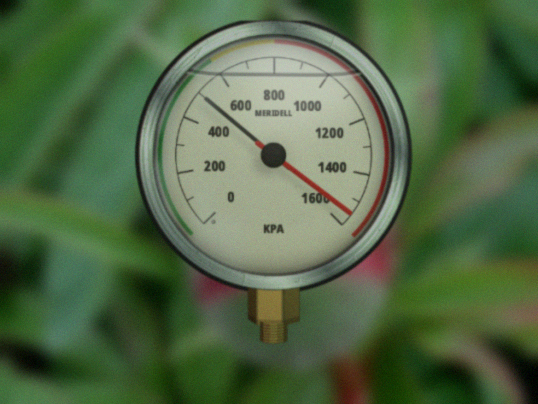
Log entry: 1550 kPa
